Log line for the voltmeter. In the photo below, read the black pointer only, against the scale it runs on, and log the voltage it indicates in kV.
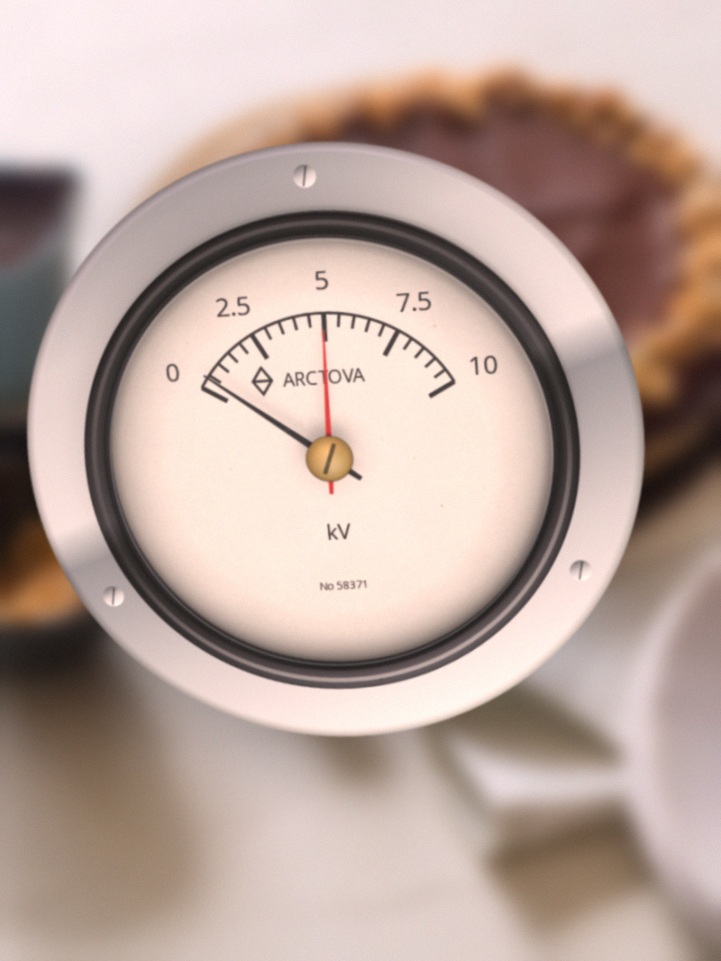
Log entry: 0.5 kV
